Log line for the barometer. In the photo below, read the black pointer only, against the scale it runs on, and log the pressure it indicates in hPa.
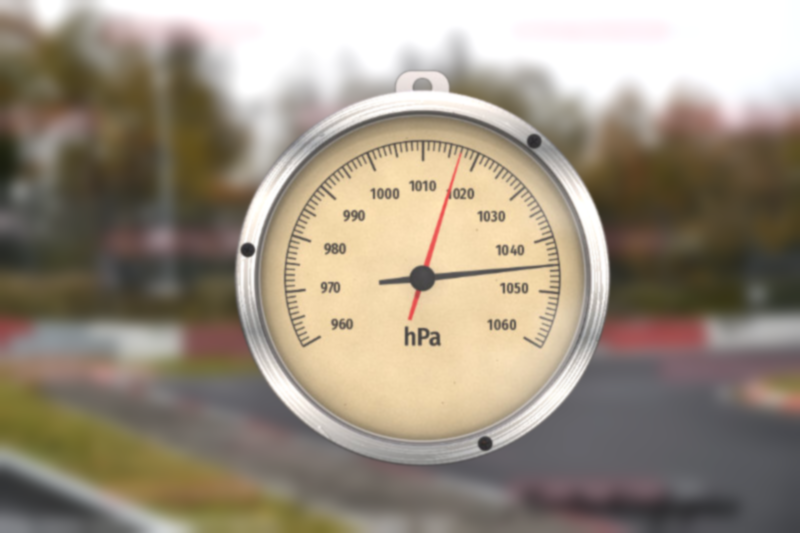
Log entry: 1045 hPa
